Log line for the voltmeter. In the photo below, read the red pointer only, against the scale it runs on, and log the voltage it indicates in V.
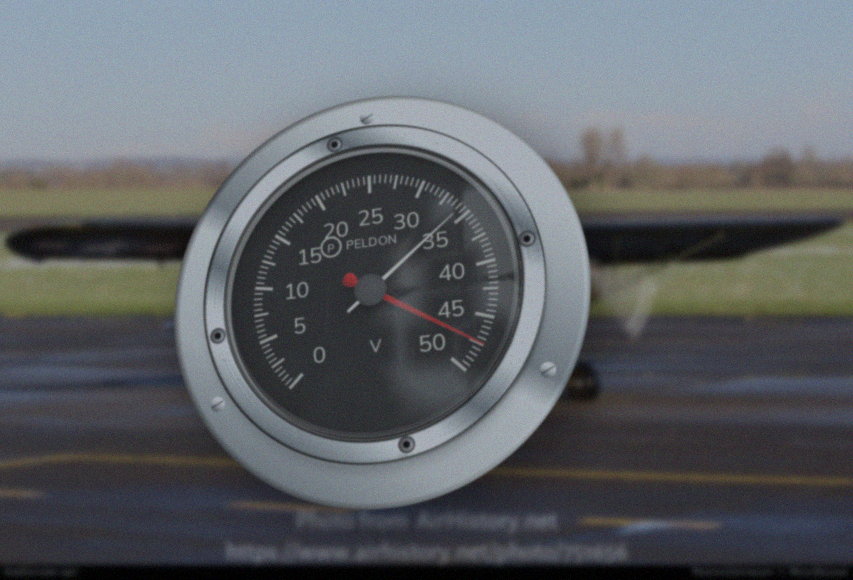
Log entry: 47.5 V
